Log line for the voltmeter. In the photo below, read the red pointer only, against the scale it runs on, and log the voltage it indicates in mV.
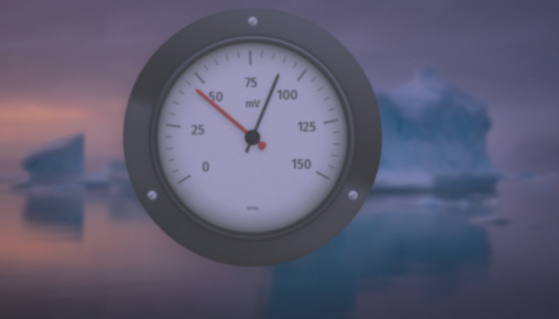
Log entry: 45 mV
